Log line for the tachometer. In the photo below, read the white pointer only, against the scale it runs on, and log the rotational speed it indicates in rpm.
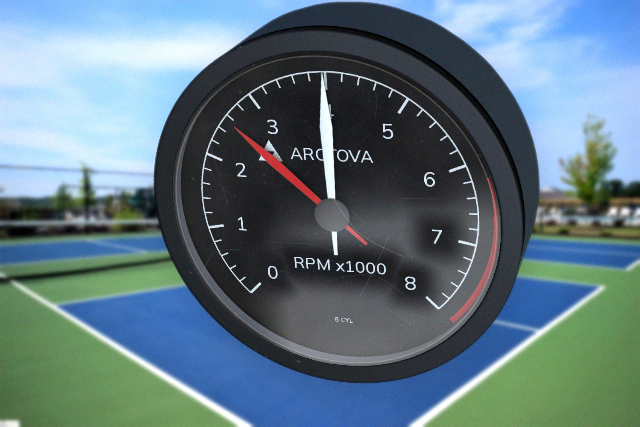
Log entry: 4000 rpm
